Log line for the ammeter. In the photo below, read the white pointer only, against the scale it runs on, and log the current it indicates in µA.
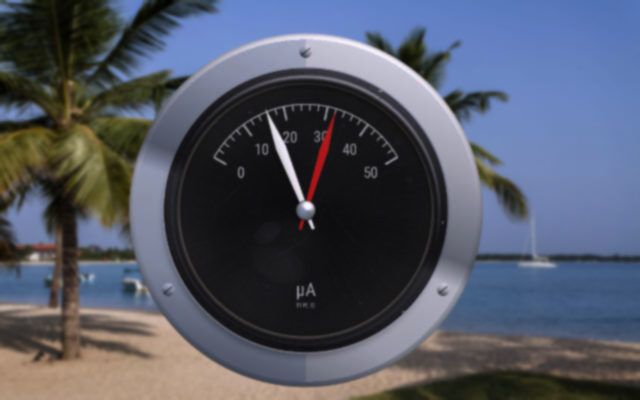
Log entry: 16 µA
